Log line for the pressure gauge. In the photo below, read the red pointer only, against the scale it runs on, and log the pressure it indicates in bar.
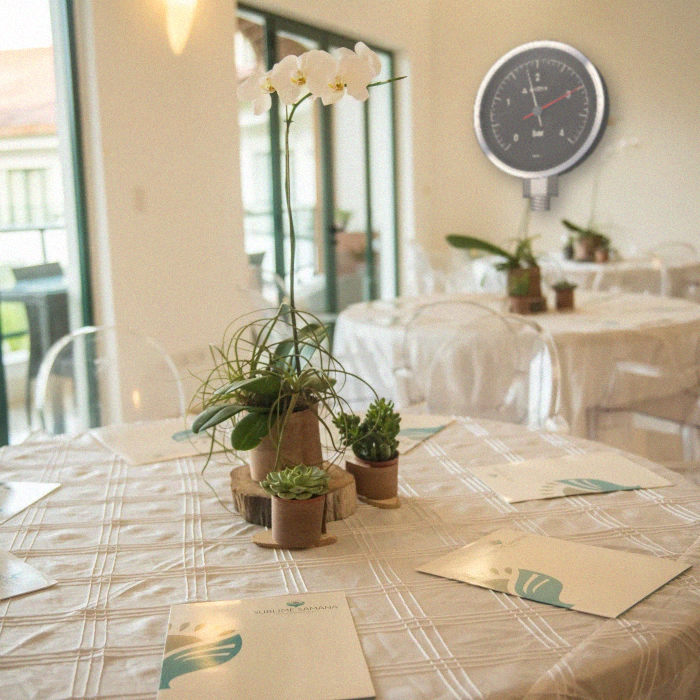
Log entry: 3 bar
